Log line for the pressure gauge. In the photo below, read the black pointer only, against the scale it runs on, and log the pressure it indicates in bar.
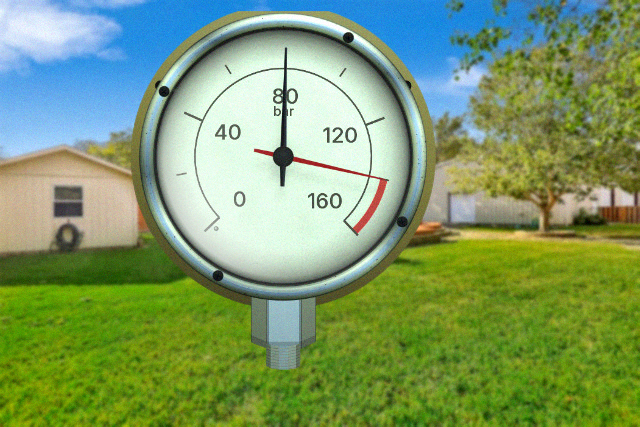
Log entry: 80 bar
